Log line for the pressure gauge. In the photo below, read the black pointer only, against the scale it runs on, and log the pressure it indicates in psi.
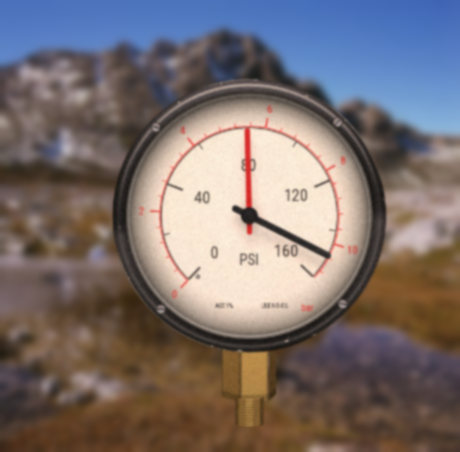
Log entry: 150 psi
